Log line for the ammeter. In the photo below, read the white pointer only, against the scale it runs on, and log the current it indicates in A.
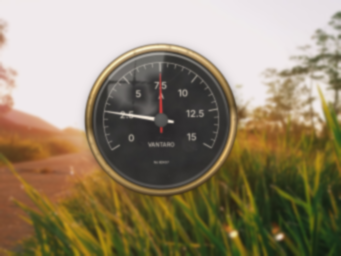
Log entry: 2.5 A
